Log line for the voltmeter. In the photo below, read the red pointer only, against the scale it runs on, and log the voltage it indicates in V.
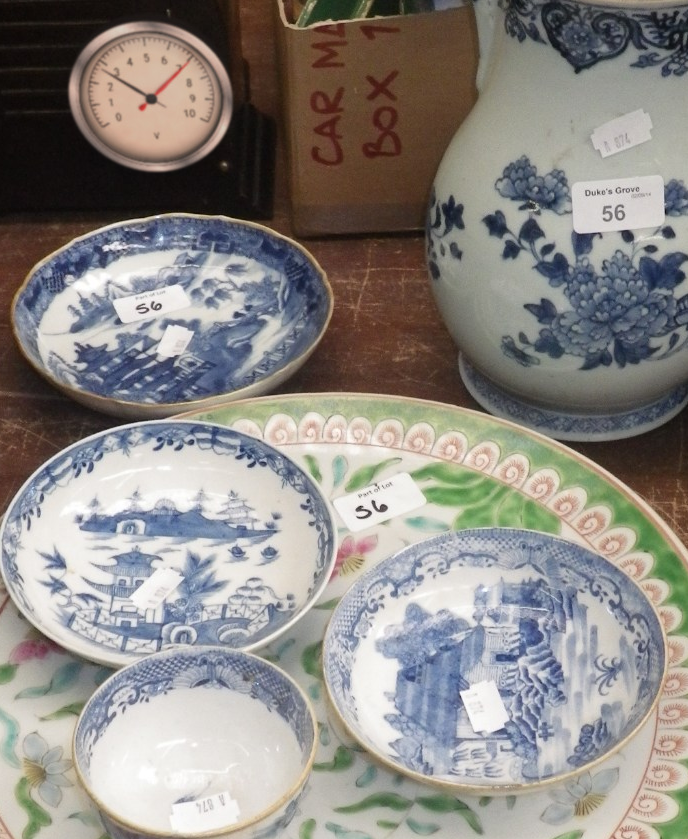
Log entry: 7 V
